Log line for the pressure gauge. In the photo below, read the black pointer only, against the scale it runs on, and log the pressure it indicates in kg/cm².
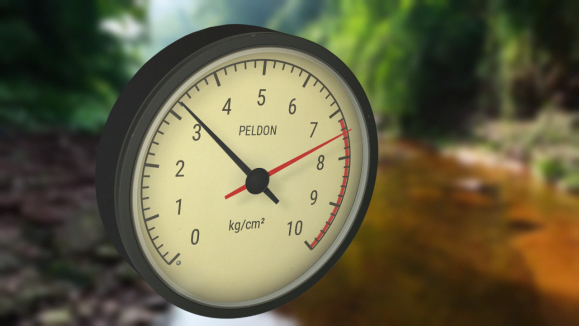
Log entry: 3.2 kg/cm²
